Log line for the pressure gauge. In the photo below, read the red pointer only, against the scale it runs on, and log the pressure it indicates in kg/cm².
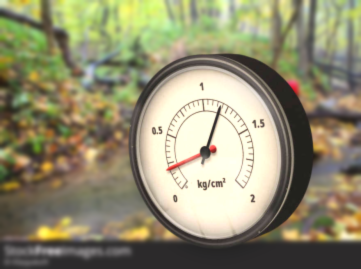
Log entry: 0.2 kg/cm²
